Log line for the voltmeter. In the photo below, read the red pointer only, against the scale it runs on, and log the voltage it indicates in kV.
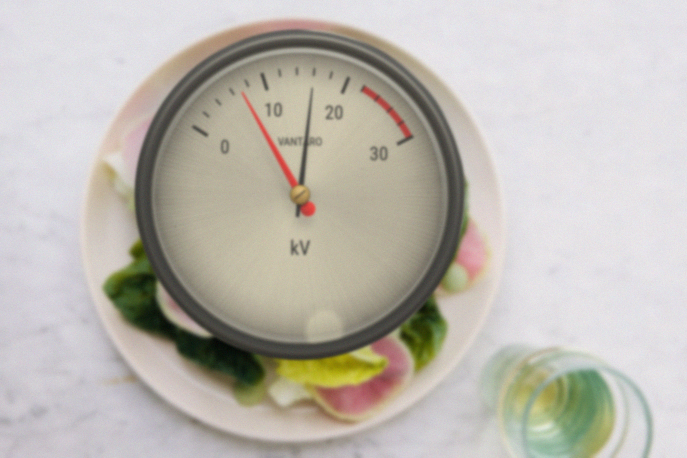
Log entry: 7 kV
